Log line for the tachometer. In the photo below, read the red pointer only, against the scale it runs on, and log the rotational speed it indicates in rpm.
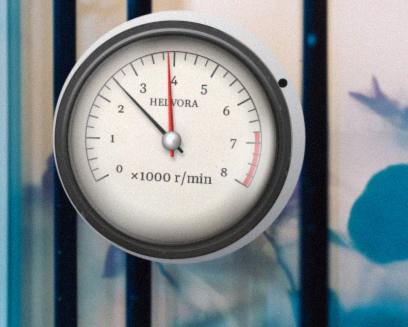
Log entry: 3875 rpm
